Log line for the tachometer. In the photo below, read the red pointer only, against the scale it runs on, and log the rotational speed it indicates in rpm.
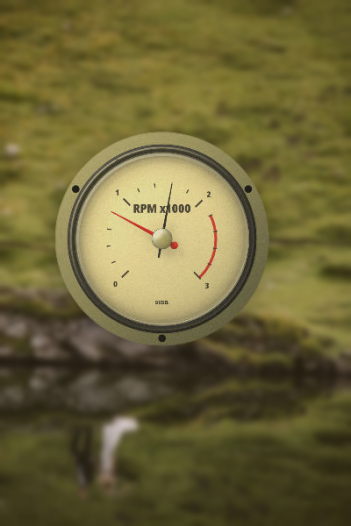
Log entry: 800 rpm
